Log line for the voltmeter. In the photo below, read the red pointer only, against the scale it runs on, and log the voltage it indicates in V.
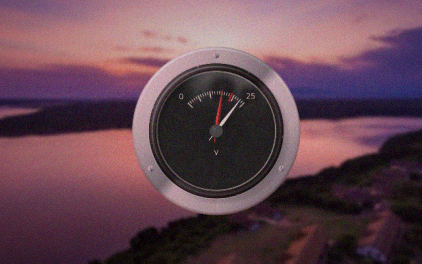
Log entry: 15 V
